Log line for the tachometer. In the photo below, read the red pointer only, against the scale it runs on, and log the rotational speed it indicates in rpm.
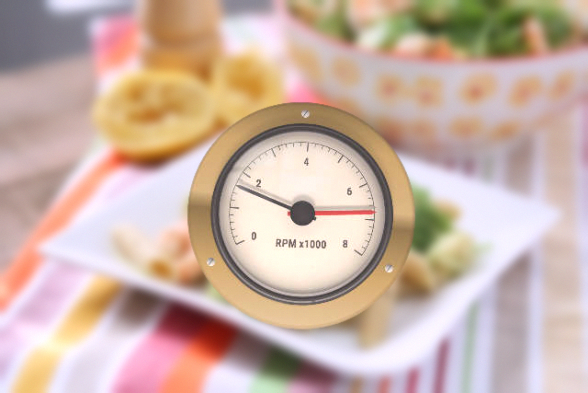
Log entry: 6800 rpm
